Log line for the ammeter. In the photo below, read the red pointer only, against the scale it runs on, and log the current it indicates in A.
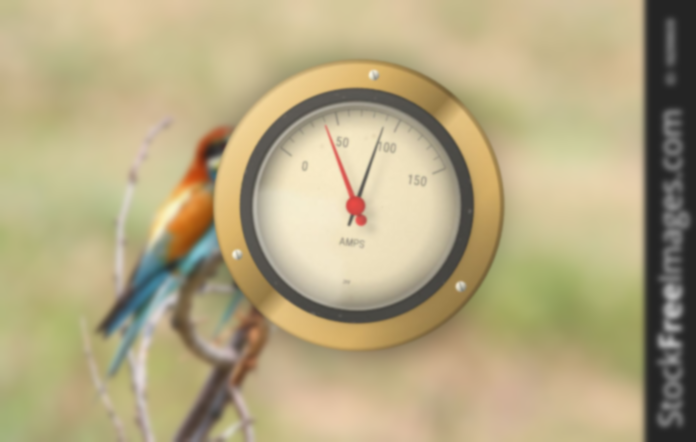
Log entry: 40 A
